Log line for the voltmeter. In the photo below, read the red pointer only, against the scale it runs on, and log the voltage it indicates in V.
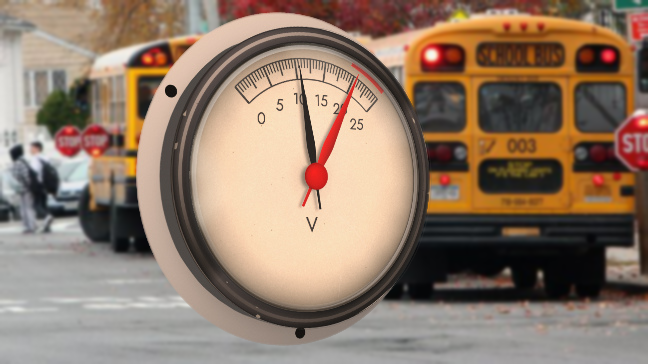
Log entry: 20 V
